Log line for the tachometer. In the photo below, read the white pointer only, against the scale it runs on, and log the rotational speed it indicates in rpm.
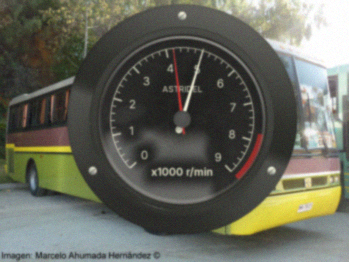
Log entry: 5000 rpm
